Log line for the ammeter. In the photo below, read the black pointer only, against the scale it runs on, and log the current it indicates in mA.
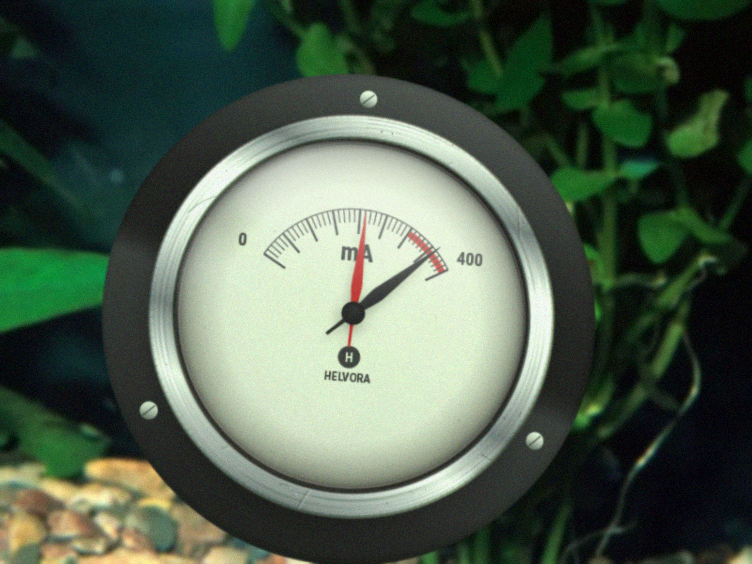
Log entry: 360 mA
